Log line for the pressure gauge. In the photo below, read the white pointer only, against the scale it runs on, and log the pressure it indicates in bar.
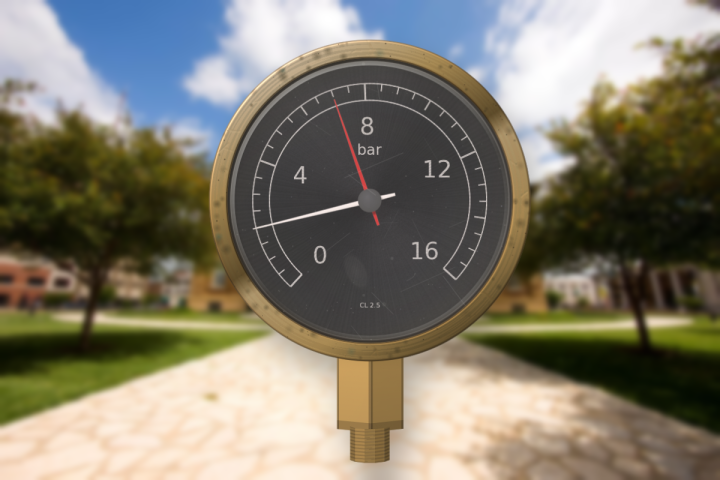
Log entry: 2 bar
